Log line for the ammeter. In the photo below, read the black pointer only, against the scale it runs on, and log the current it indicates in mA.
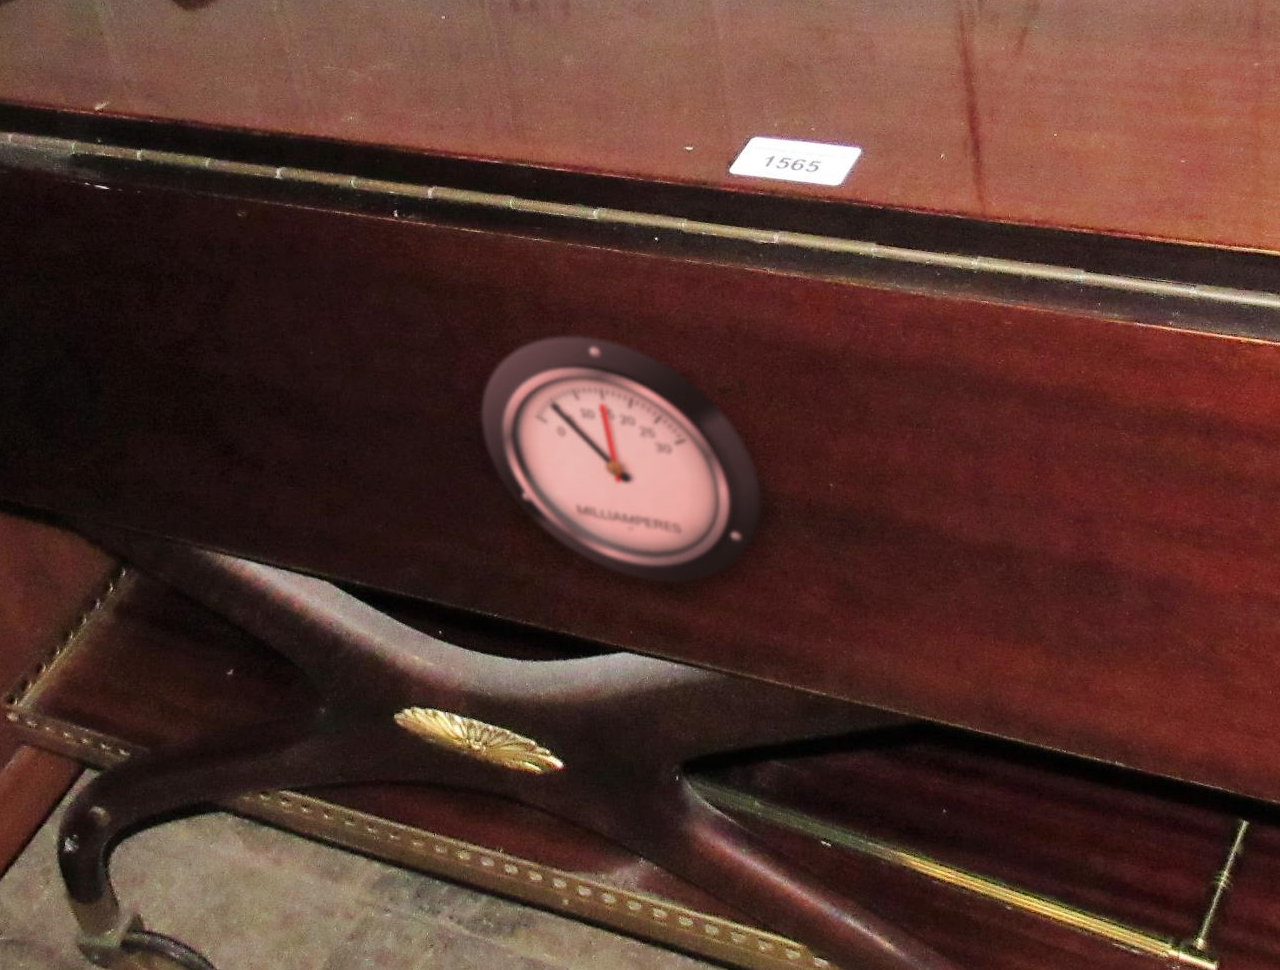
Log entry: 5 mA
